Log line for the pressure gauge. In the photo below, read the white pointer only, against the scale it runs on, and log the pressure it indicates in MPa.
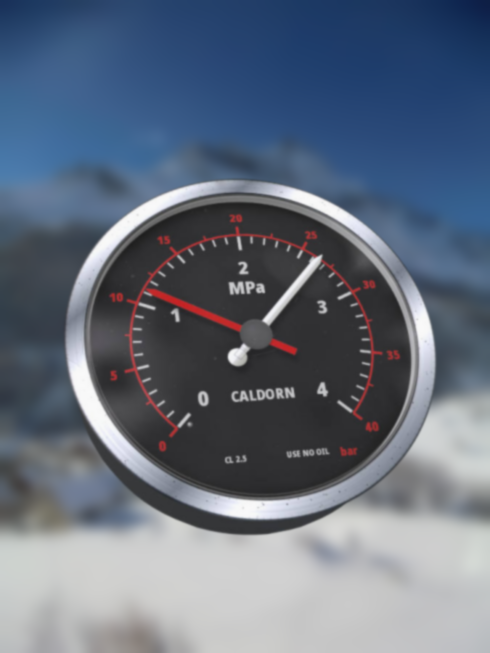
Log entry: 2.65 MPa
